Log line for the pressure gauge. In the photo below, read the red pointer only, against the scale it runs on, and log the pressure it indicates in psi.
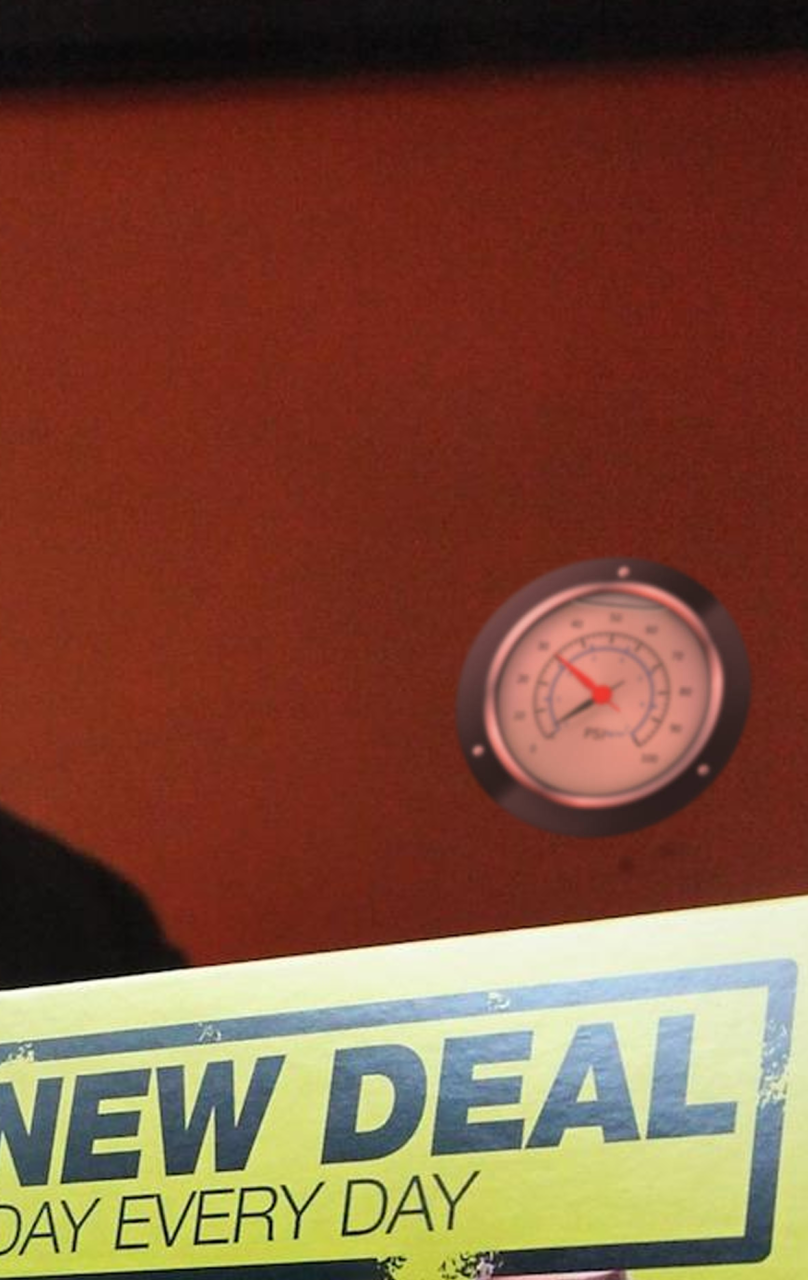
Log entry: 30 psi
